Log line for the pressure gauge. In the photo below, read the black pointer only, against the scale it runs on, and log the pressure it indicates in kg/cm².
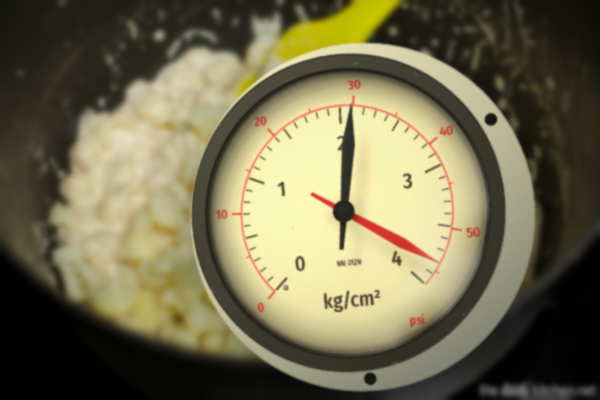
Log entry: 2.1 kg/cm²
